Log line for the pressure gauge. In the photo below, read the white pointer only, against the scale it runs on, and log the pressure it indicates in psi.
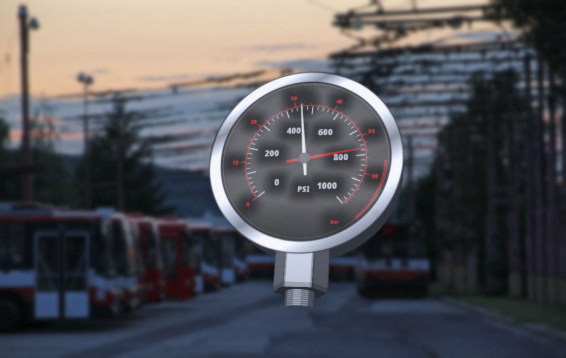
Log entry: 460 psi
